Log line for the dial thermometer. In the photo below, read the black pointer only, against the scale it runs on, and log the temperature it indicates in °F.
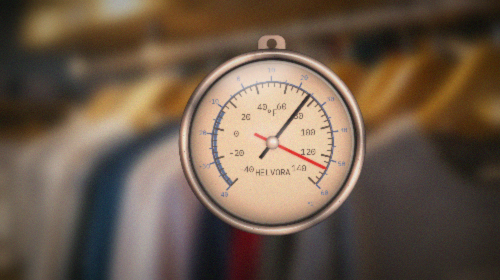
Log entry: 76 °F
